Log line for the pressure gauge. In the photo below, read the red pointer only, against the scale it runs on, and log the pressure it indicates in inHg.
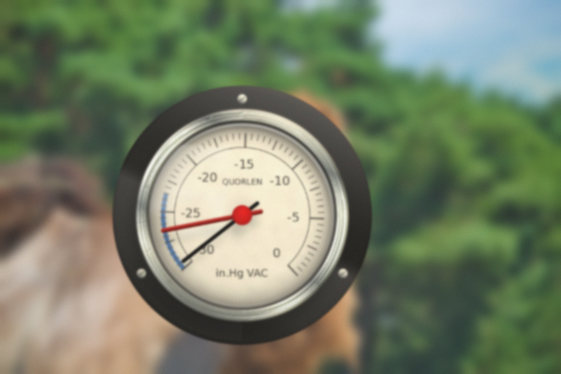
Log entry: -26.5 inHg
